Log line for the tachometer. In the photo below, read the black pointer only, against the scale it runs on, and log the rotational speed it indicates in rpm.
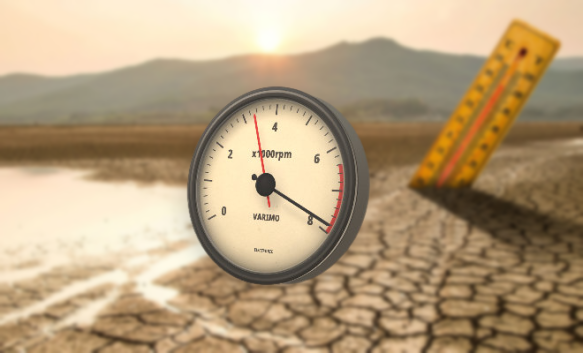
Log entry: 7800 rpm
